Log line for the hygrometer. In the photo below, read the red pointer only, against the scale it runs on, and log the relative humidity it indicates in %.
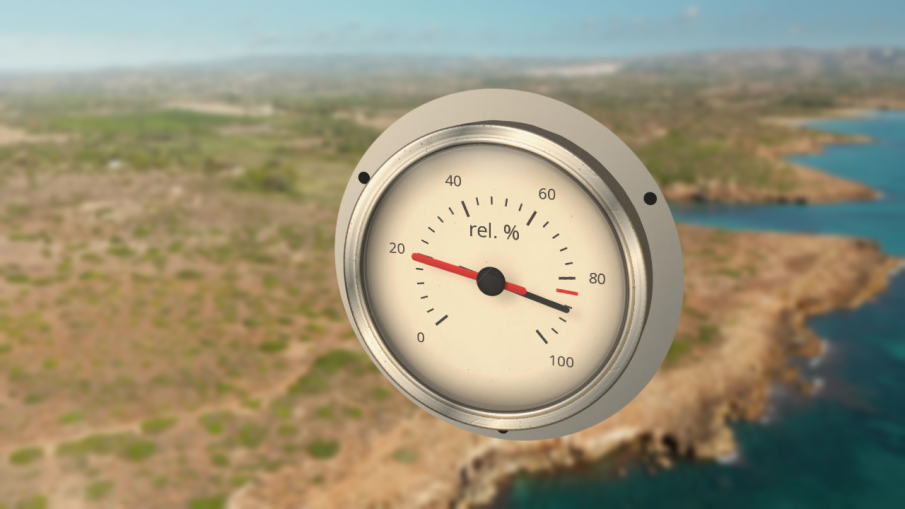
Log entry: 20 %
